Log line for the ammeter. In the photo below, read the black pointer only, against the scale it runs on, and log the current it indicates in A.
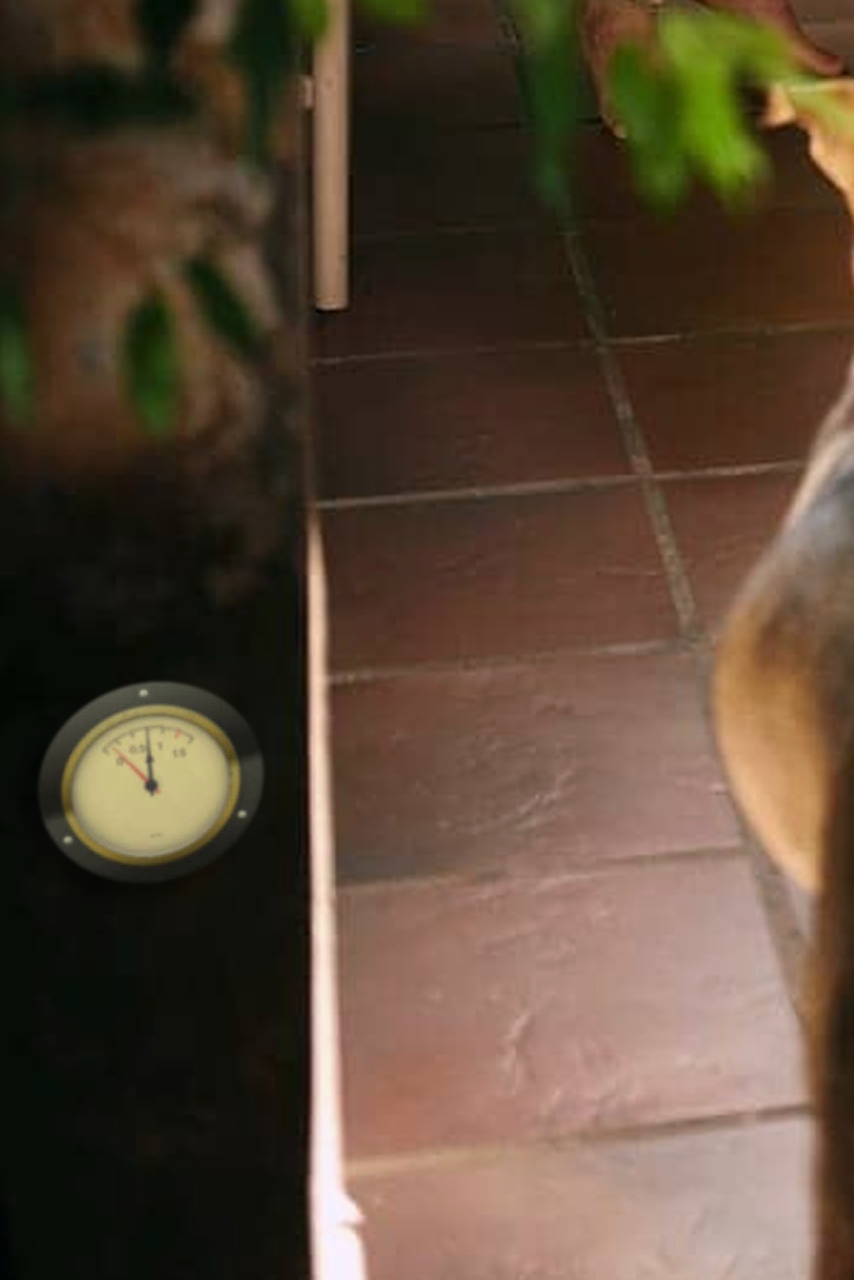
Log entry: 0.75 A
